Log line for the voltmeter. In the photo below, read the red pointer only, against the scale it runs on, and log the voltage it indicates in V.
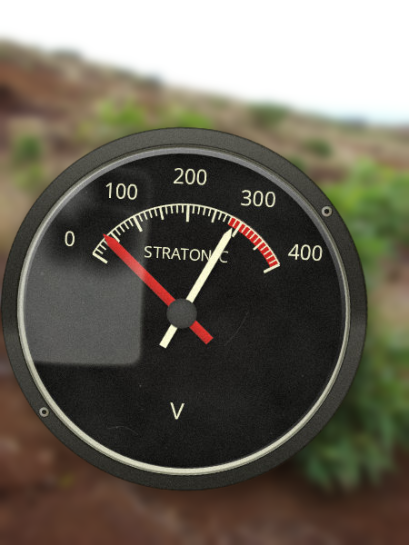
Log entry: 40 V
